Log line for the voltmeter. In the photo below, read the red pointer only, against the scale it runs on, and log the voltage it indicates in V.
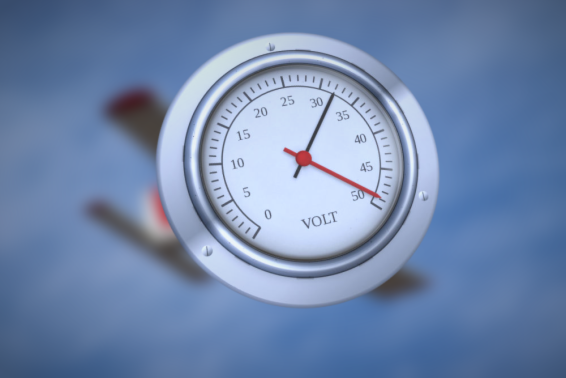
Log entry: 49 V
